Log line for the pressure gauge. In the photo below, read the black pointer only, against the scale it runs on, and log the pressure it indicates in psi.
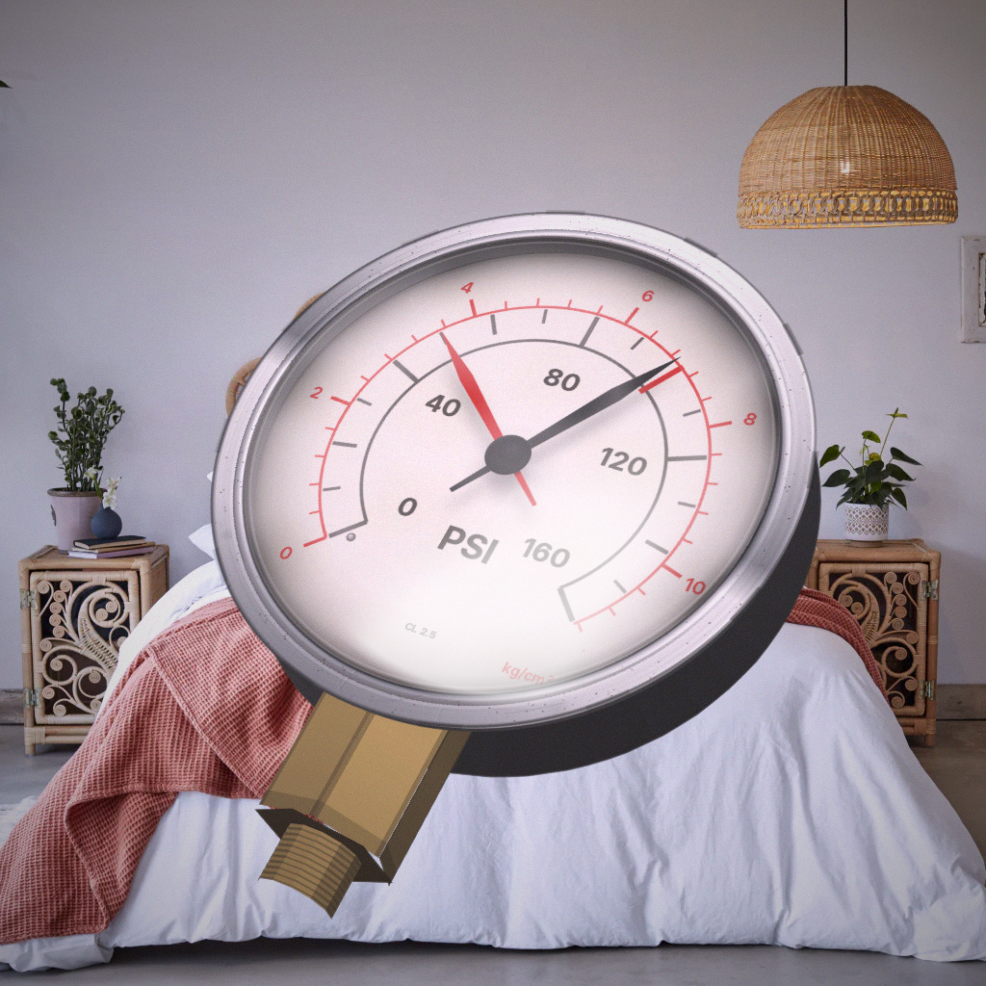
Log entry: 100 psi
